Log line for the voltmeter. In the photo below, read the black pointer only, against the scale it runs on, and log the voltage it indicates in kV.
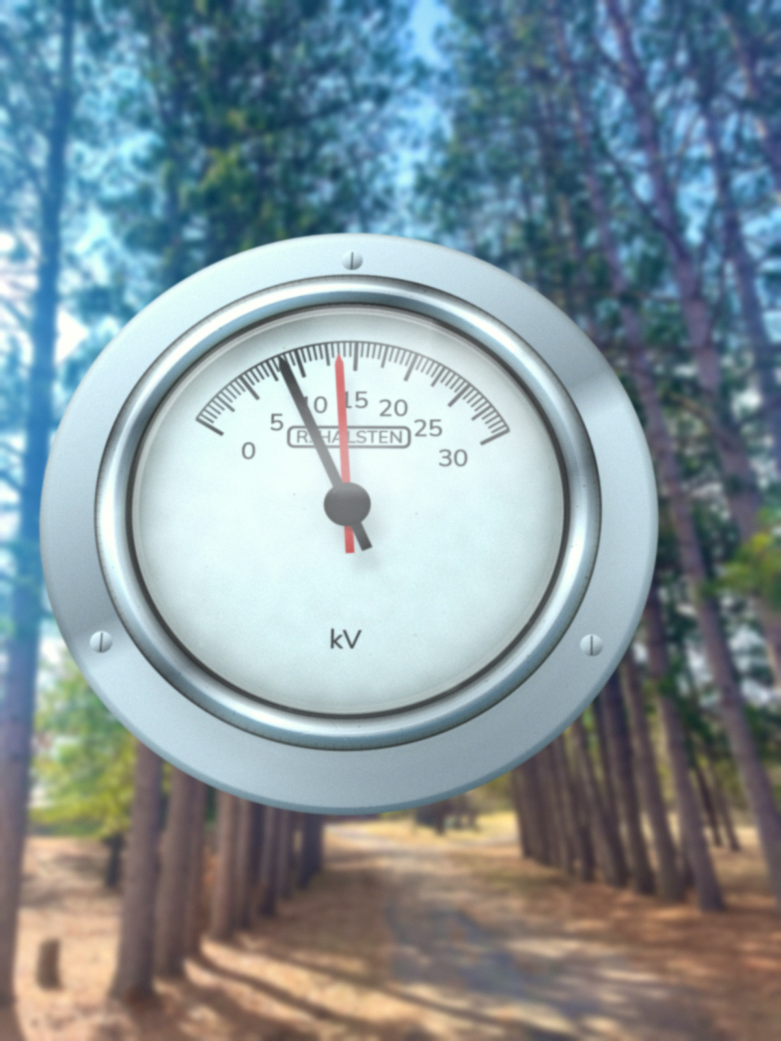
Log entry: 8.5 kV
